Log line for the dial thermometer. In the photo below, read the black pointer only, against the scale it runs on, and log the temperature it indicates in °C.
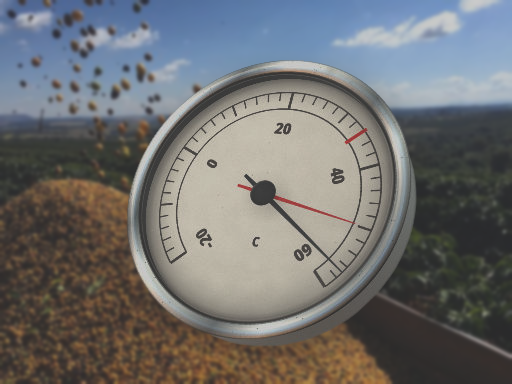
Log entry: 57 °C
